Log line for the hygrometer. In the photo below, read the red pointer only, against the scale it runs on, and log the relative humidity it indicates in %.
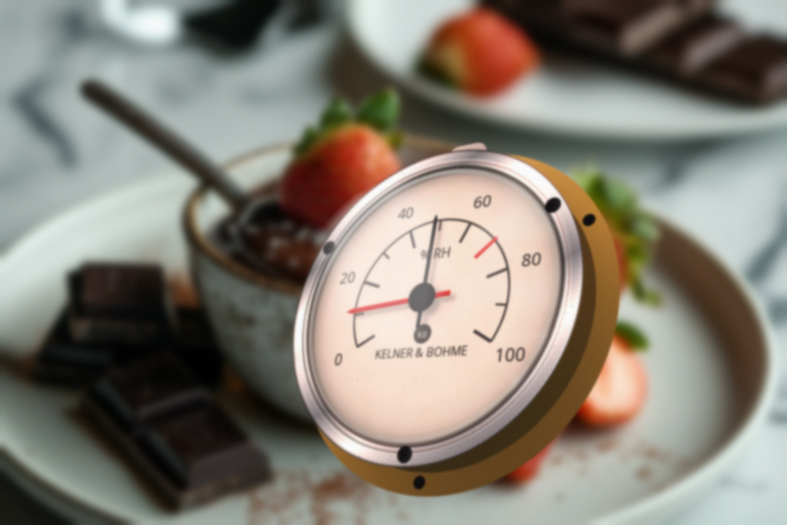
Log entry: 10 %
